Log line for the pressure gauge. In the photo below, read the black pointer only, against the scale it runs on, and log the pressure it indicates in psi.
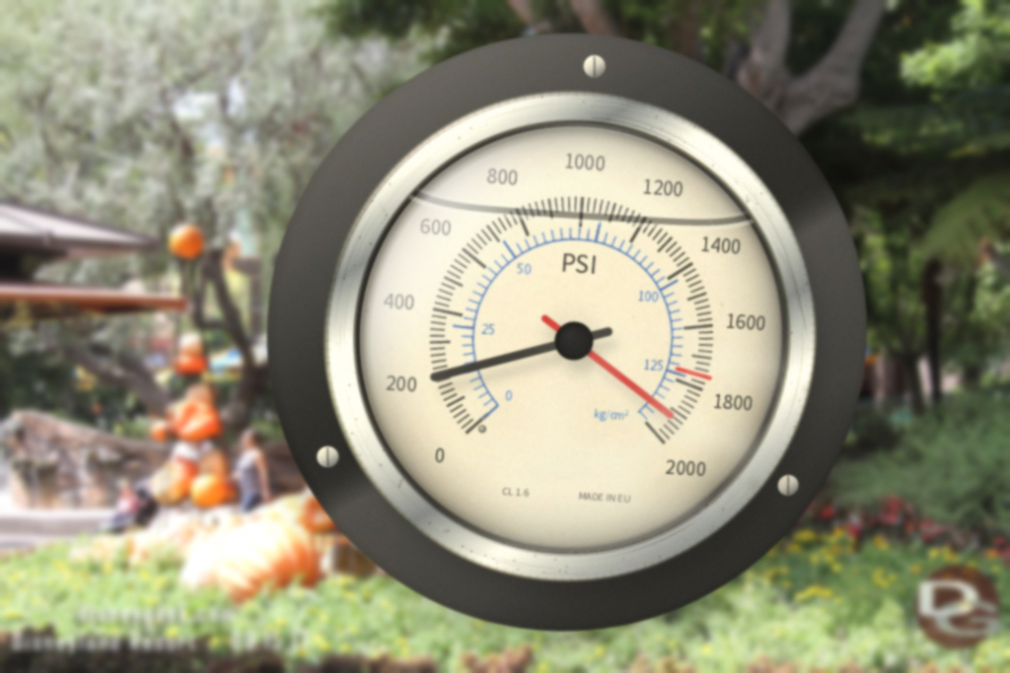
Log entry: 200 psi
